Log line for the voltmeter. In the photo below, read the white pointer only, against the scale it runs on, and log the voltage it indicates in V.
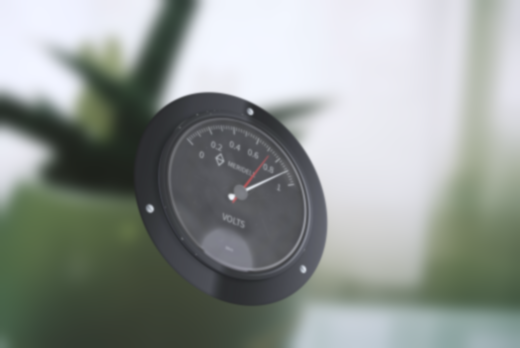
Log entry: 0.9 V
